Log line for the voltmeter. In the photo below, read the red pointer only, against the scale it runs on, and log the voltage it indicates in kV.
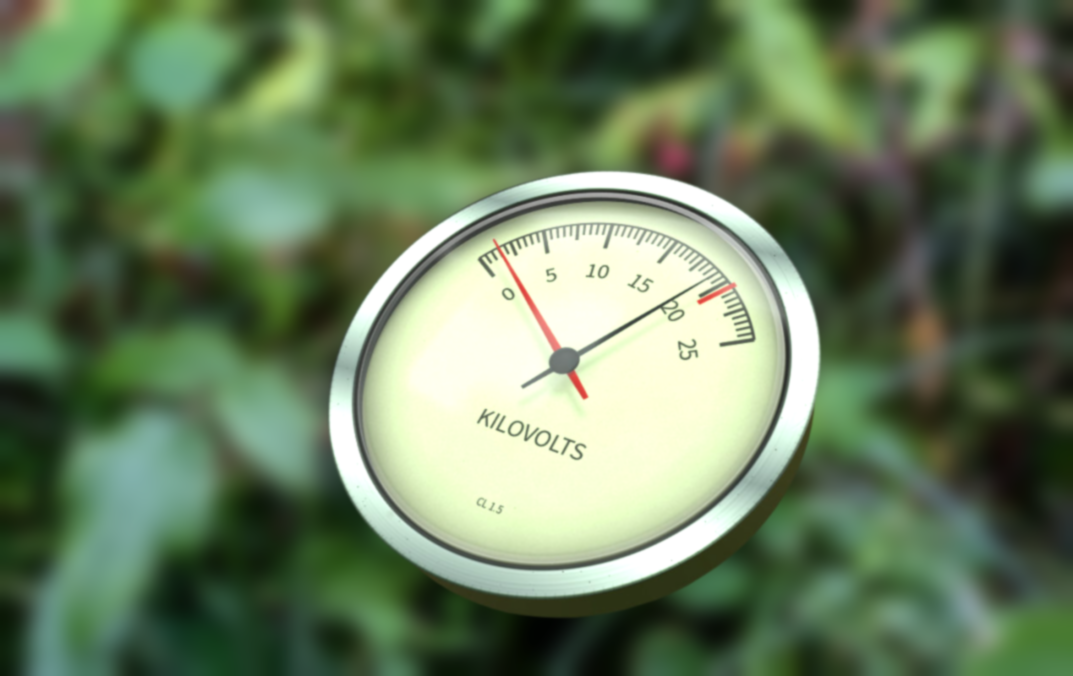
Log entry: 1.5 kV
